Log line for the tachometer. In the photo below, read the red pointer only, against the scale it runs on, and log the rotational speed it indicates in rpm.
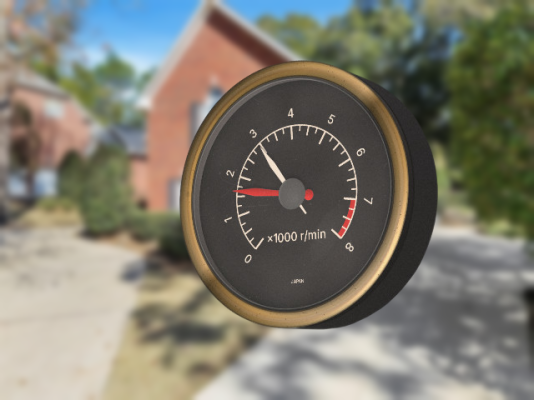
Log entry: 1625 rpm
